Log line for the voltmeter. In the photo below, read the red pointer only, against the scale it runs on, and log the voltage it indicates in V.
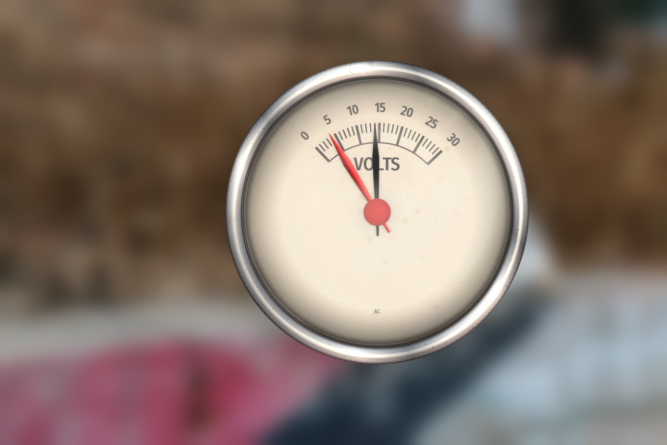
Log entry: 4 V
